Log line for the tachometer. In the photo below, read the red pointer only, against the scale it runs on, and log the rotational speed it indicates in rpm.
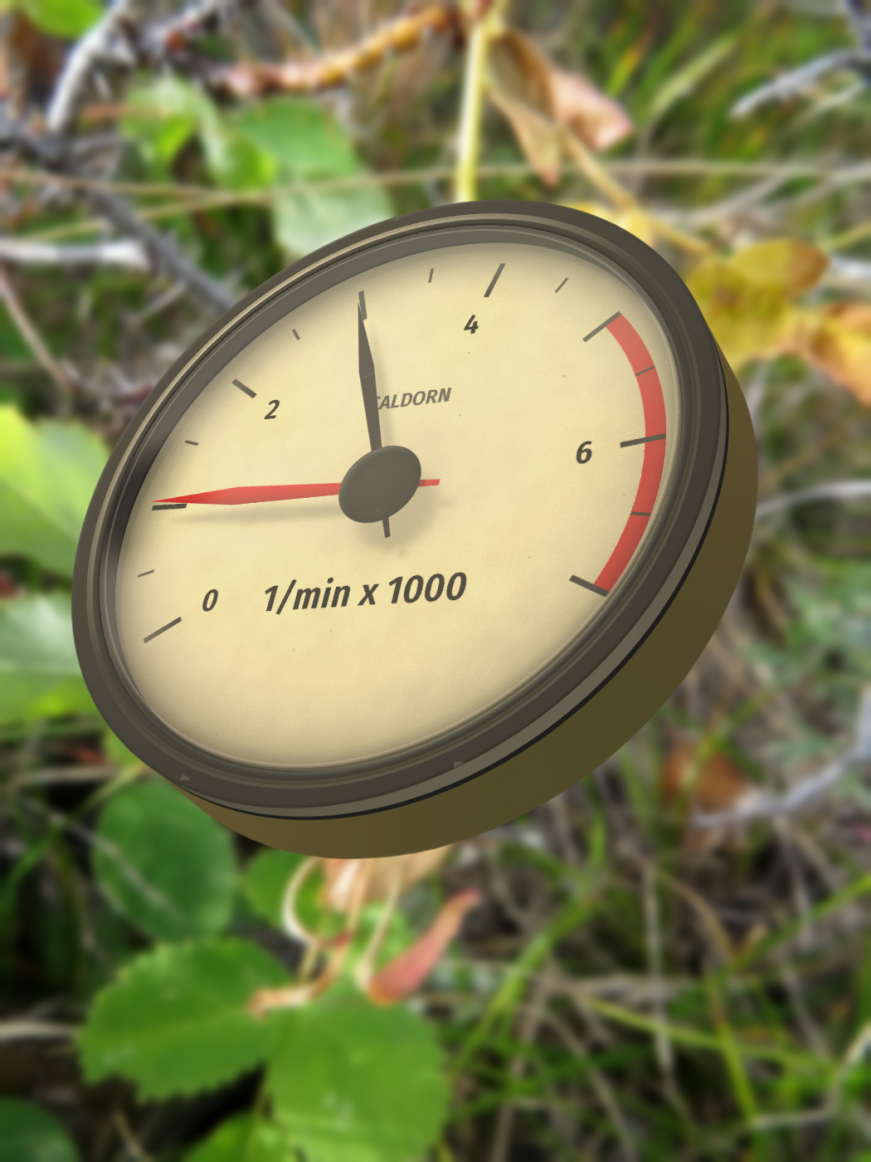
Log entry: 1000 rpm
